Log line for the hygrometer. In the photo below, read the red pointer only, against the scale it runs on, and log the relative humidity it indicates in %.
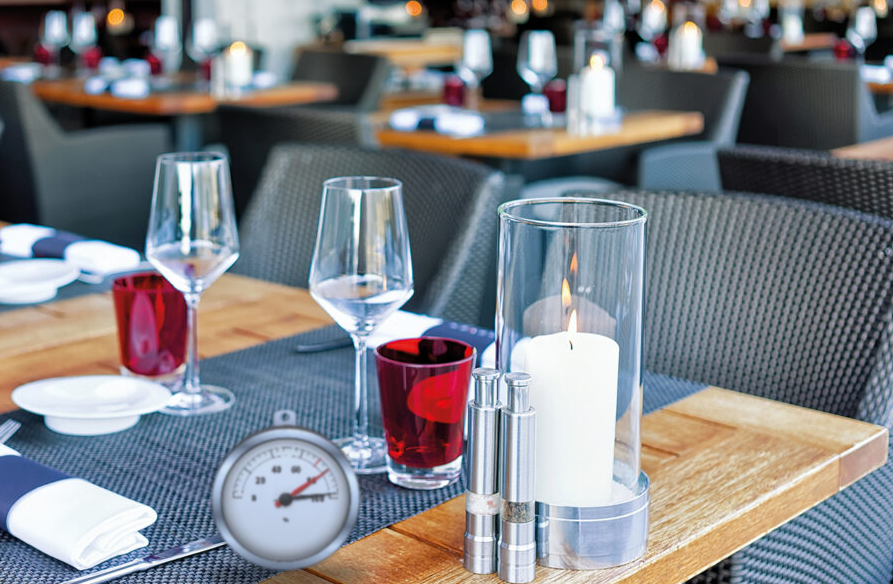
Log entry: 80 %
